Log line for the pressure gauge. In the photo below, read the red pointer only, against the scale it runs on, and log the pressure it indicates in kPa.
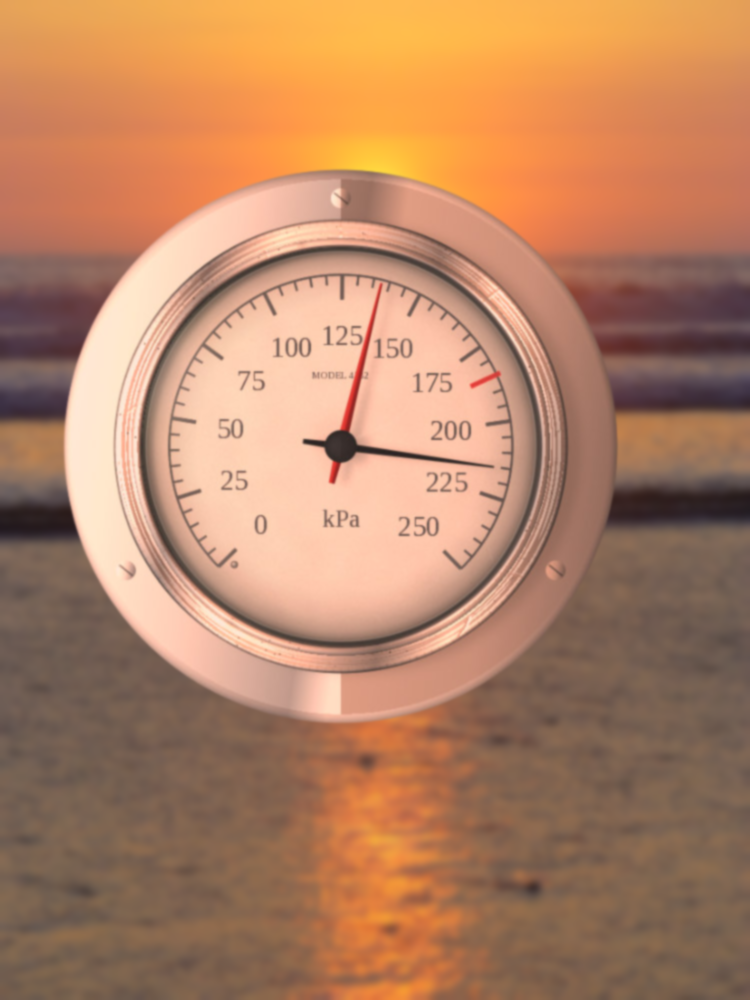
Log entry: 137.5 kPa
